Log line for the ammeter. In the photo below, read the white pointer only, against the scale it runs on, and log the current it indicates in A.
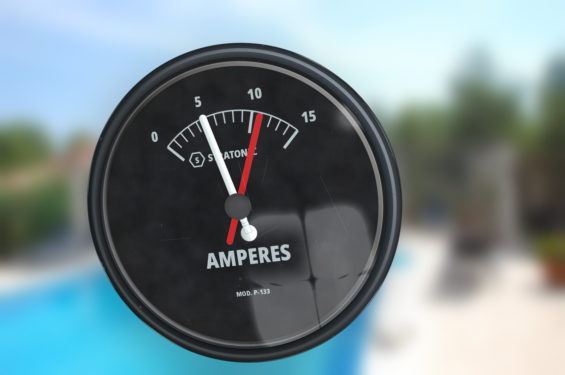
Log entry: 5 A
